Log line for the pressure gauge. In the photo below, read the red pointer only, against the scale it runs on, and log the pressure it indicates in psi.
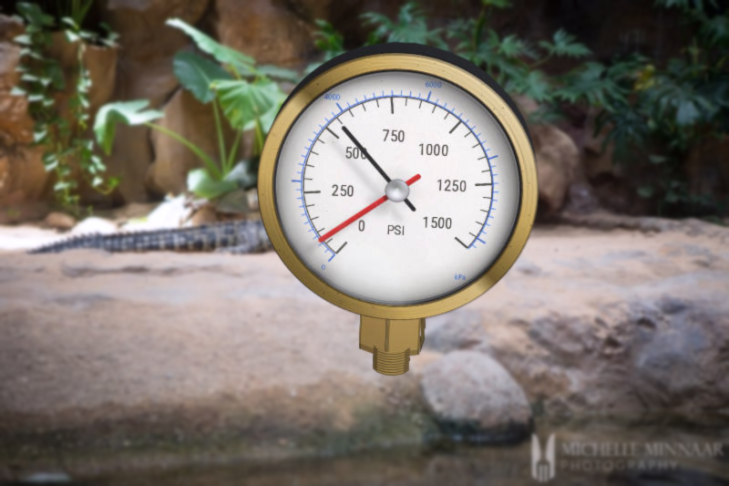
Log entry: 75 psi
